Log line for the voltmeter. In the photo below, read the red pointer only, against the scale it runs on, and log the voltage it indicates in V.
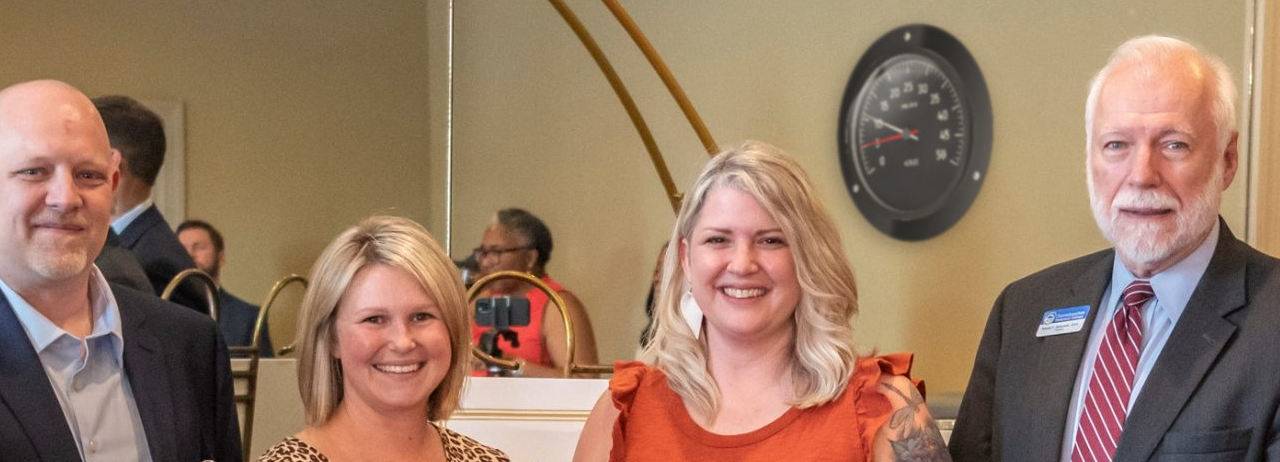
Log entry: 5 V
